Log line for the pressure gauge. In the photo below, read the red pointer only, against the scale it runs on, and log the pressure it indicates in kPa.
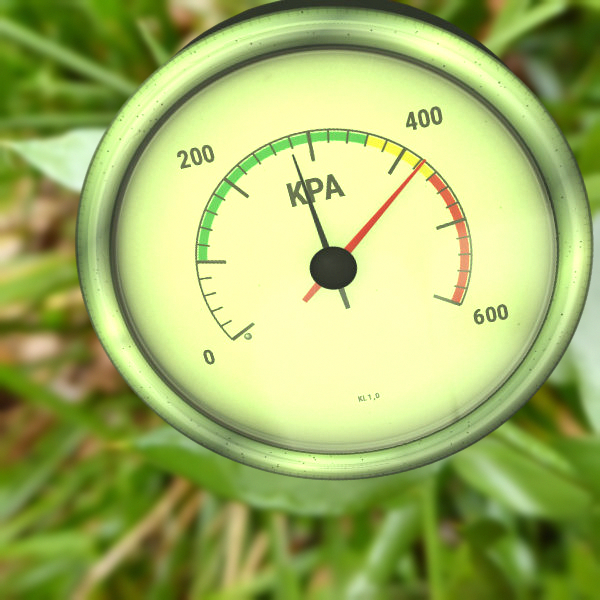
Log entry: 420 kPa
